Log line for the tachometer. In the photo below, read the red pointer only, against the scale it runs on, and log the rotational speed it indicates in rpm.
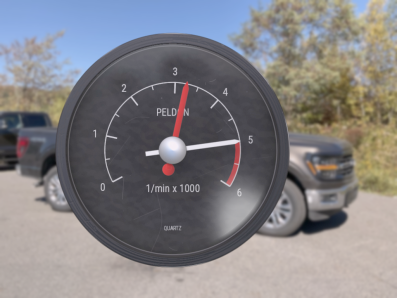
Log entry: 3250 rpm
